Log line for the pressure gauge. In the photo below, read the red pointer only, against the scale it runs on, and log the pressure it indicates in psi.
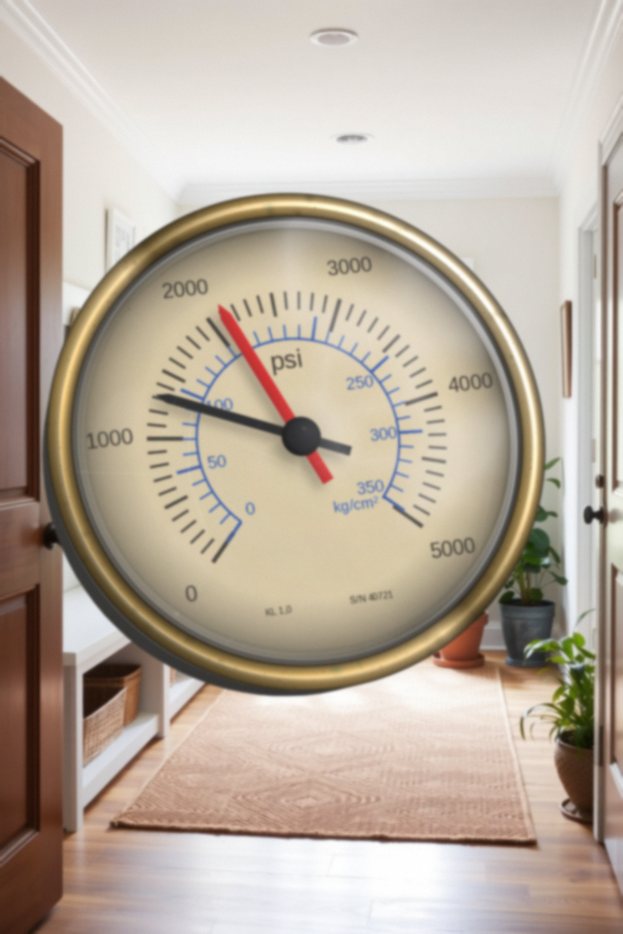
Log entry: 2100 psi
